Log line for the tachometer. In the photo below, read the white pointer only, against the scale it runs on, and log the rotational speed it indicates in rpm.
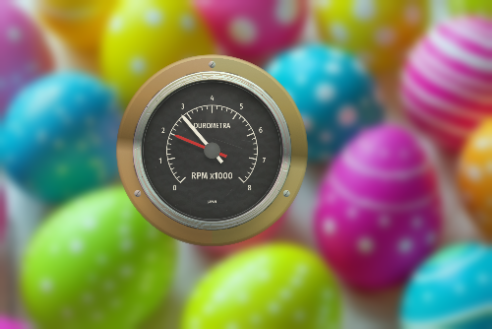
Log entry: 2800 rpm
